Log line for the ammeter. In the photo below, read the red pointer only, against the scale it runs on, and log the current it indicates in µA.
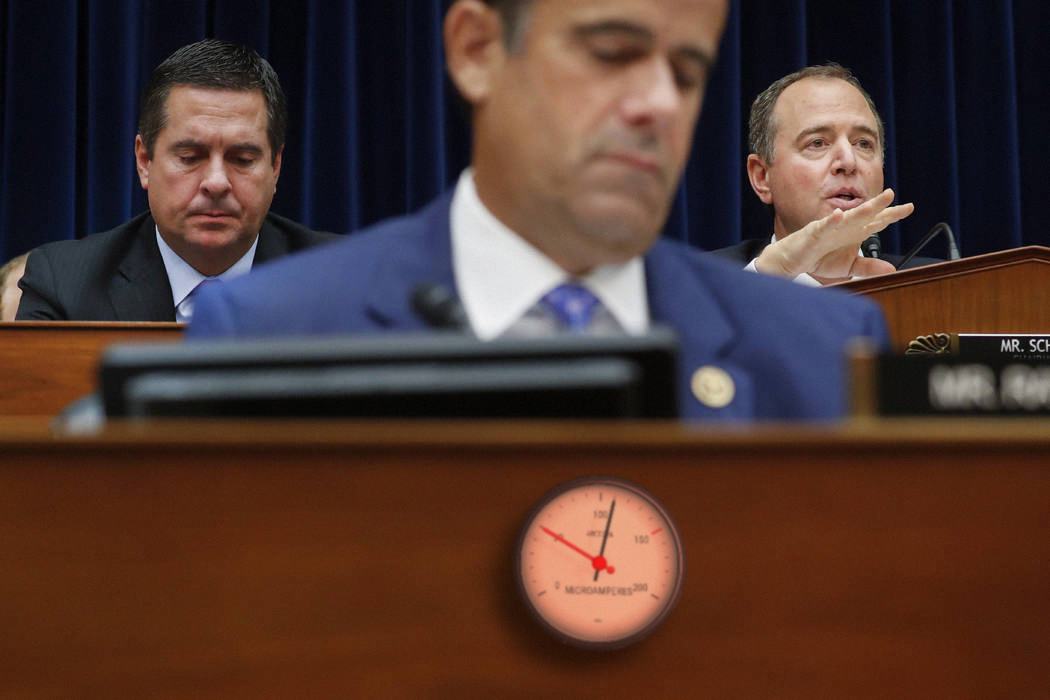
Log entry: 50 µA
